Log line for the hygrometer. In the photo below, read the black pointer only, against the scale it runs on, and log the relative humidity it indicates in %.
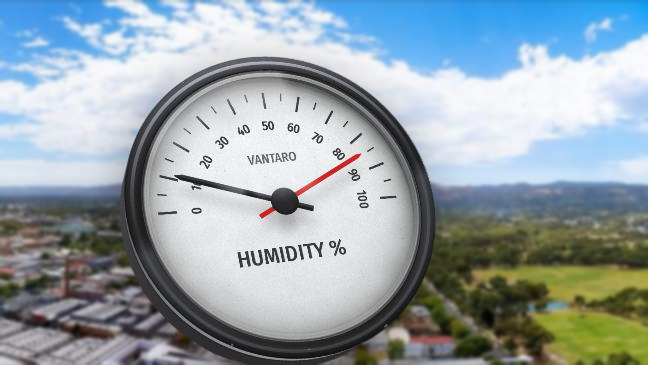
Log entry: 10 %
